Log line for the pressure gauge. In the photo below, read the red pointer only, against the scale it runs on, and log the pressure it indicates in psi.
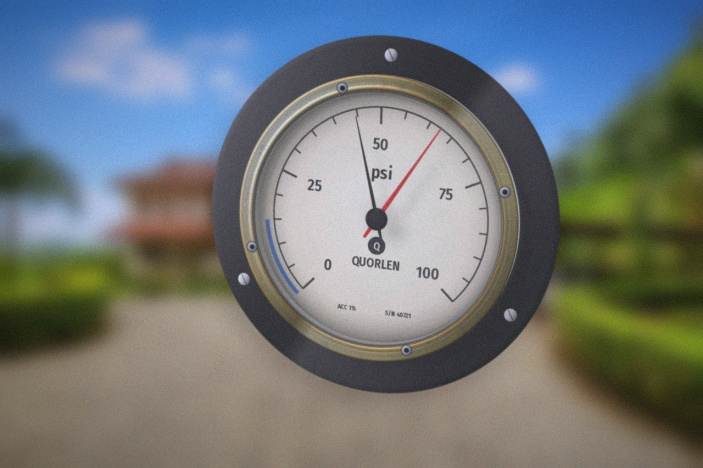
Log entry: 62.5 psi
